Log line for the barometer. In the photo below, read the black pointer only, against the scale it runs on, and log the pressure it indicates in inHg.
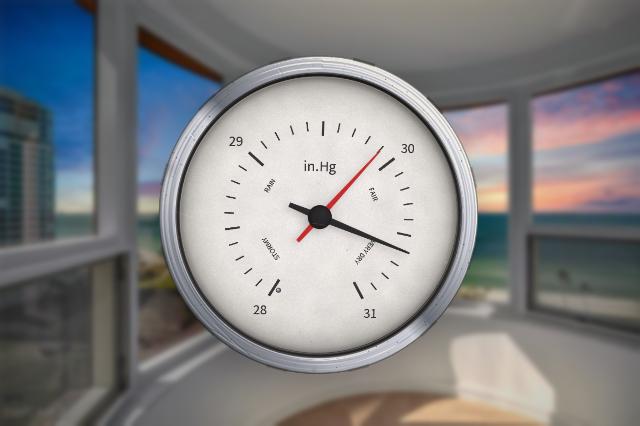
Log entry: 30.6 inHg
